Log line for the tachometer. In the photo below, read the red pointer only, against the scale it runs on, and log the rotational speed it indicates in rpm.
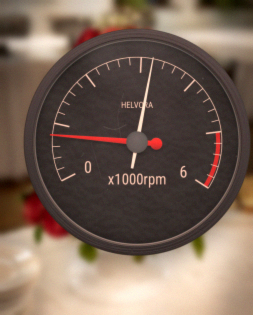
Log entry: 800 rpm
